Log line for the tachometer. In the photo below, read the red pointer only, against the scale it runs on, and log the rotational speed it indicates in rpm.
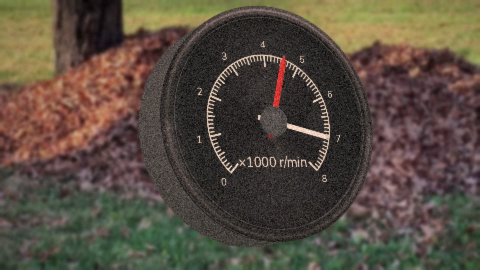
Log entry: 4500 rpm
